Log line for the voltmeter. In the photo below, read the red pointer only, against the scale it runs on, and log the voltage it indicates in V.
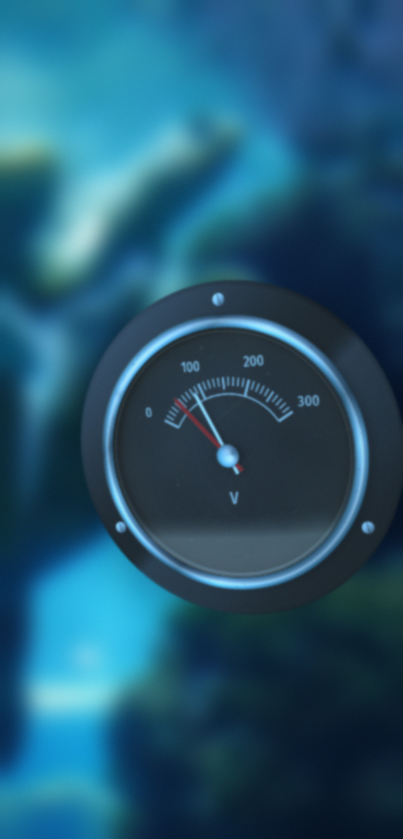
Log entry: 50 V
